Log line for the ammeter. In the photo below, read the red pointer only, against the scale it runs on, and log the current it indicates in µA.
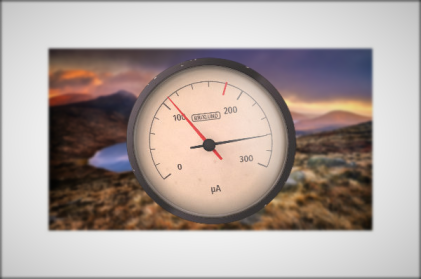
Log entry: 110 µA
